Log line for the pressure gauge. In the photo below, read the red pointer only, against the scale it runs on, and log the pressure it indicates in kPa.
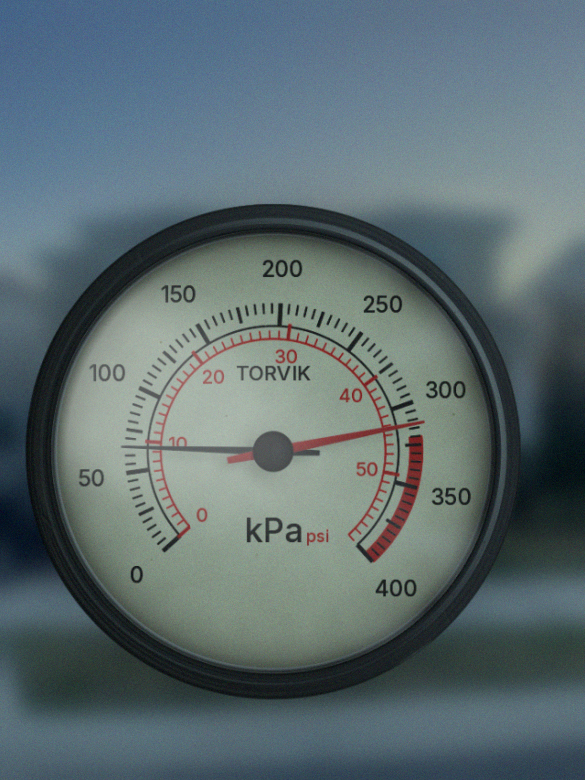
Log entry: 312.5 kPa
